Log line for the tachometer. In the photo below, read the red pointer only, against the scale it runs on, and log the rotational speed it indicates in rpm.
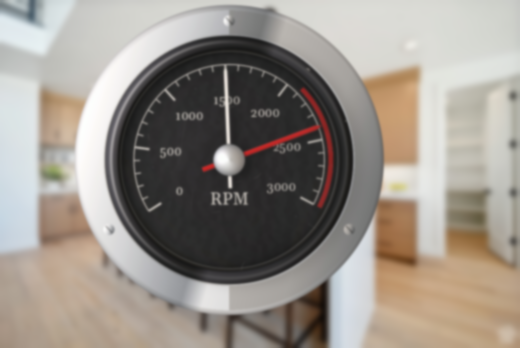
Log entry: 2400 rpm
